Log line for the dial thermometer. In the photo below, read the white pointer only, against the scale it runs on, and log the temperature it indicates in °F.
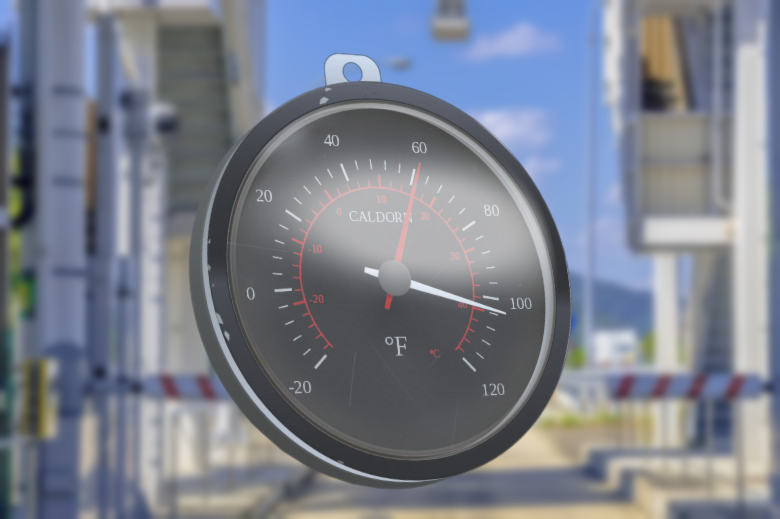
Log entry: 104 °F
